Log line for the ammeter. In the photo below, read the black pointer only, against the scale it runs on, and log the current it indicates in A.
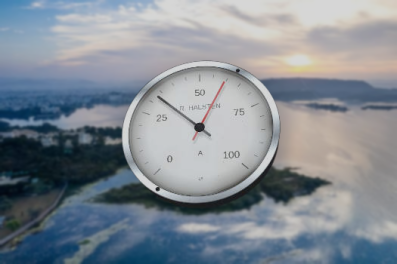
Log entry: 32.5 A
